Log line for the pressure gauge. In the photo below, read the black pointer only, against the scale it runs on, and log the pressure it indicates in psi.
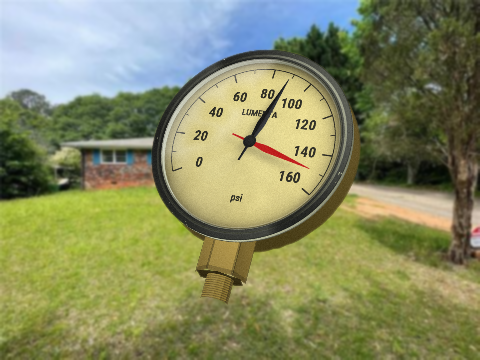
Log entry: 90 psi
